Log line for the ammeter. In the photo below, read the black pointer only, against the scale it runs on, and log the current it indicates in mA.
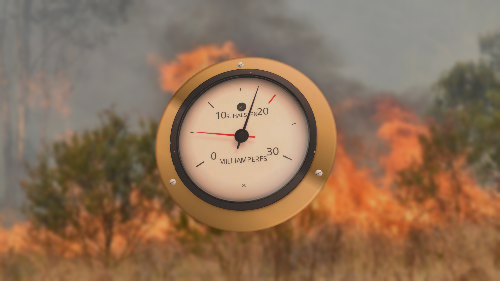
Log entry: 17.5 mA
